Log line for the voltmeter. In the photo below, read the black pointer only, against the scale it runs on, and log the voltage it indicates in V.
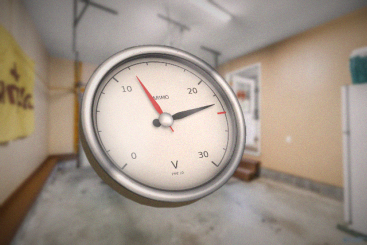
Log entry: 23 V
